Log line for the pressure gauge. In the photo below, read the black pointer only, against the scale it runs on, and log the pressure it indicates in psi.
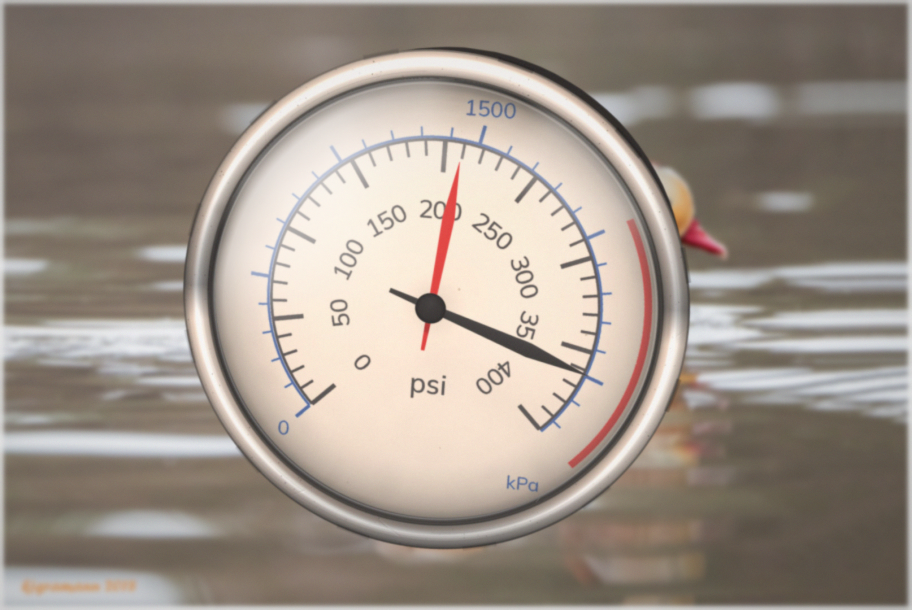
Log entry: 360 psi
